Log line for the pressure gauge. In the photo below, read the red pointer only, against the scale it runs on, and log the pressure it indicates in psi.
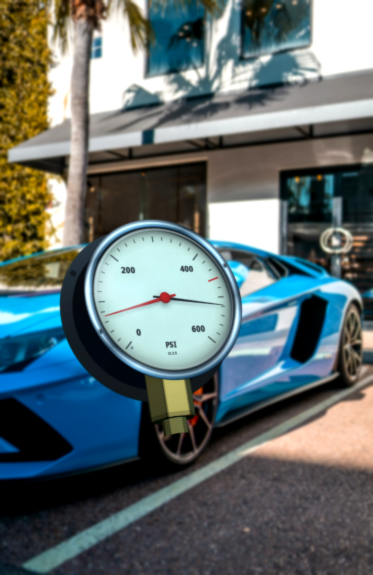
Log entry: 70 psi
